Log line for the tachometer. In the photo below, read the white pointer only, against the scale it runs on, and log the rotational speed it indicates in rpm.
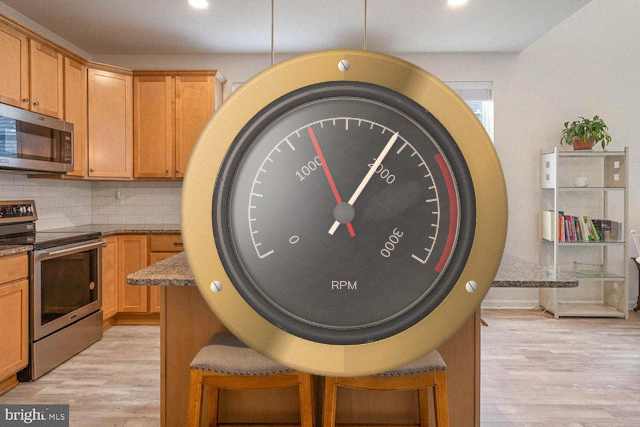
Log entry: 1900 rpm
